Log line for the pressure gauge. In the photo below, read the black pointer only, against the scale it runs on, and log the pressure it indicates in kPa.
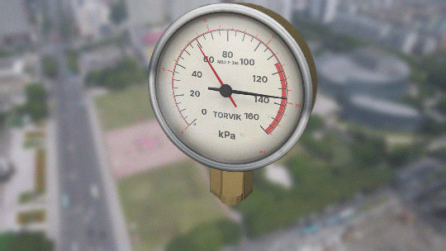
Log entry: 135 kPa
